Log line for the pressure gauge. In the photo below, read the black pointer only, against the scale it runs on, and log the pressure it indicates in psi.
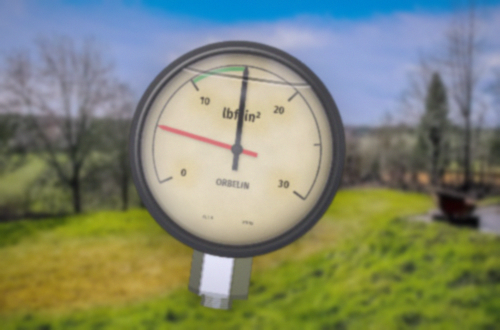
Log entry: 15 psi
